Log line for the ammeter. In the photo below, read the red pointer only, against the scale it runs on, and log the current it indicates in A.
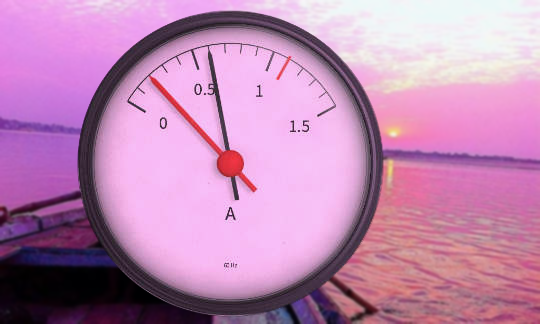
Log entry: 0.2 A
